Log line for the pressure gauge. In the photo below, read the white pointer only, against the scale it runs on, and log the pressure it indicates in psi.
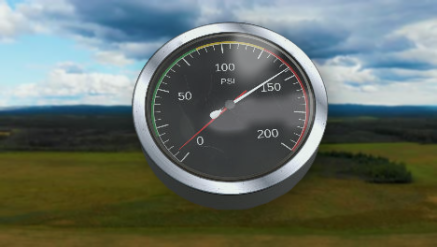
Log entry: 145 psi
